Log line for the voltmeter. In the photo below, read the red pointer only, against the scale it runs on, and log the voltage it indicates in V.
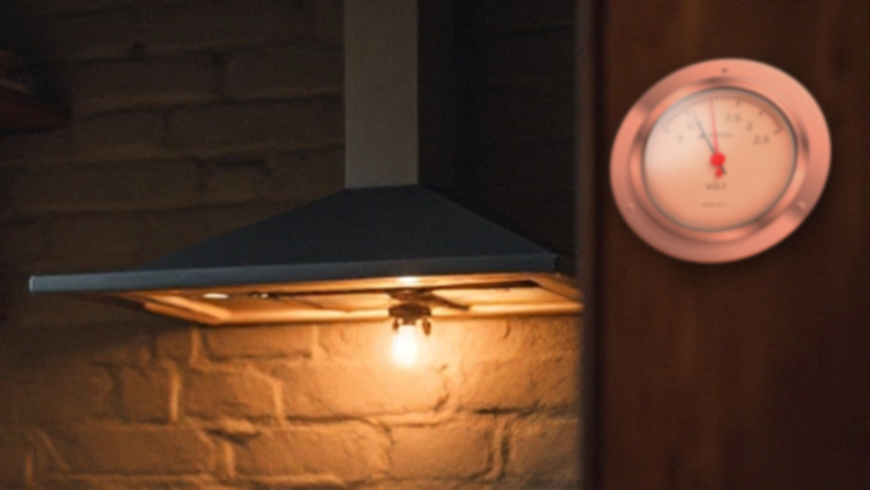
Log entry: 1 V
